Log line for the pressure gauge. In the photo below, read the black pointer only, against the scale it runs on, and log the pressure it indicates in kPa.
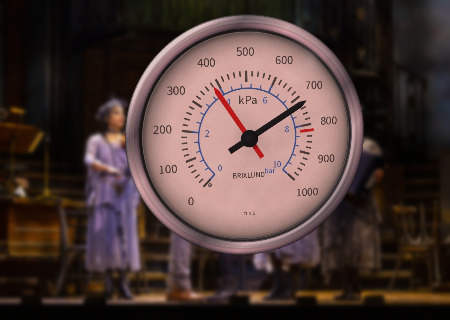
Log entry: 720 kPa
